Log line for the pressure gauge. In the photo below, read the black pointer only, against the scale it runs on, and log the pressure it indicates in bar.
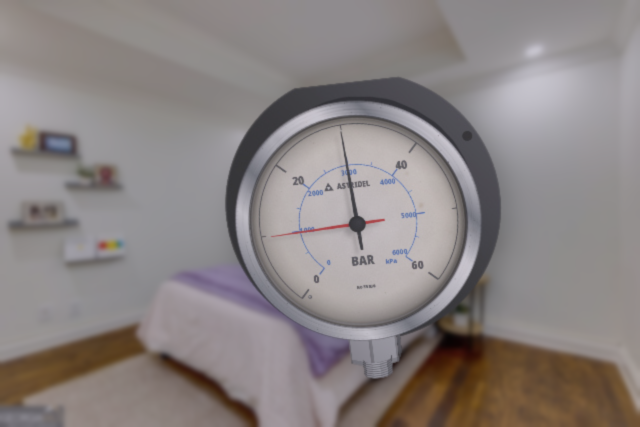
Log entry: 30 bar
